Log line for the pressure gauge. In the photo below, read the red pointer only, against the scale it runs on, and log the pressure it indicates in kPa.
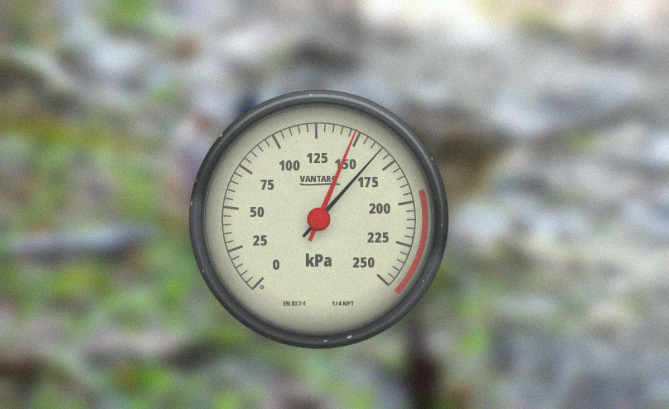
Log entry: 147.5 kPa
